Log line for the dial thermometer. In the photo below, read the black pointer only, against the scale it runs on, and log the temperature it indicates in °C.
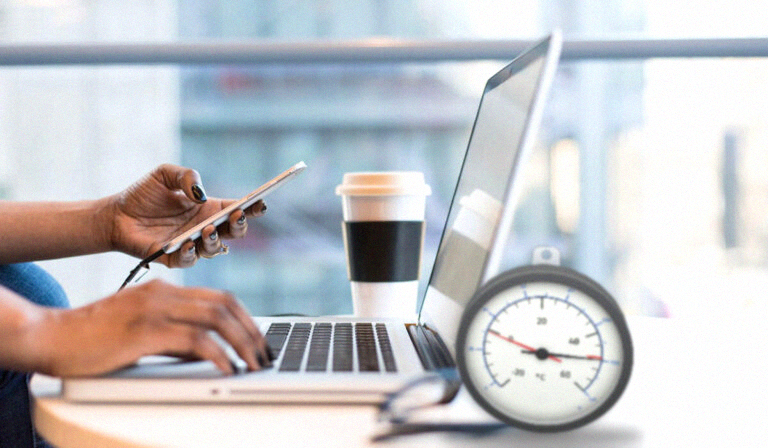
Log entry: 48 °C
